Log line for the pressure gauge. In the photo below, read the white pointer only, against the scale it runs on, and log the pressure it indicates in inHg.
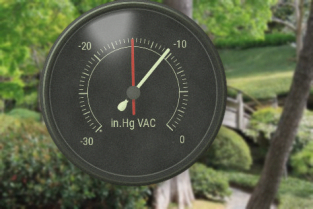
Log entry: -10.5 inHg
